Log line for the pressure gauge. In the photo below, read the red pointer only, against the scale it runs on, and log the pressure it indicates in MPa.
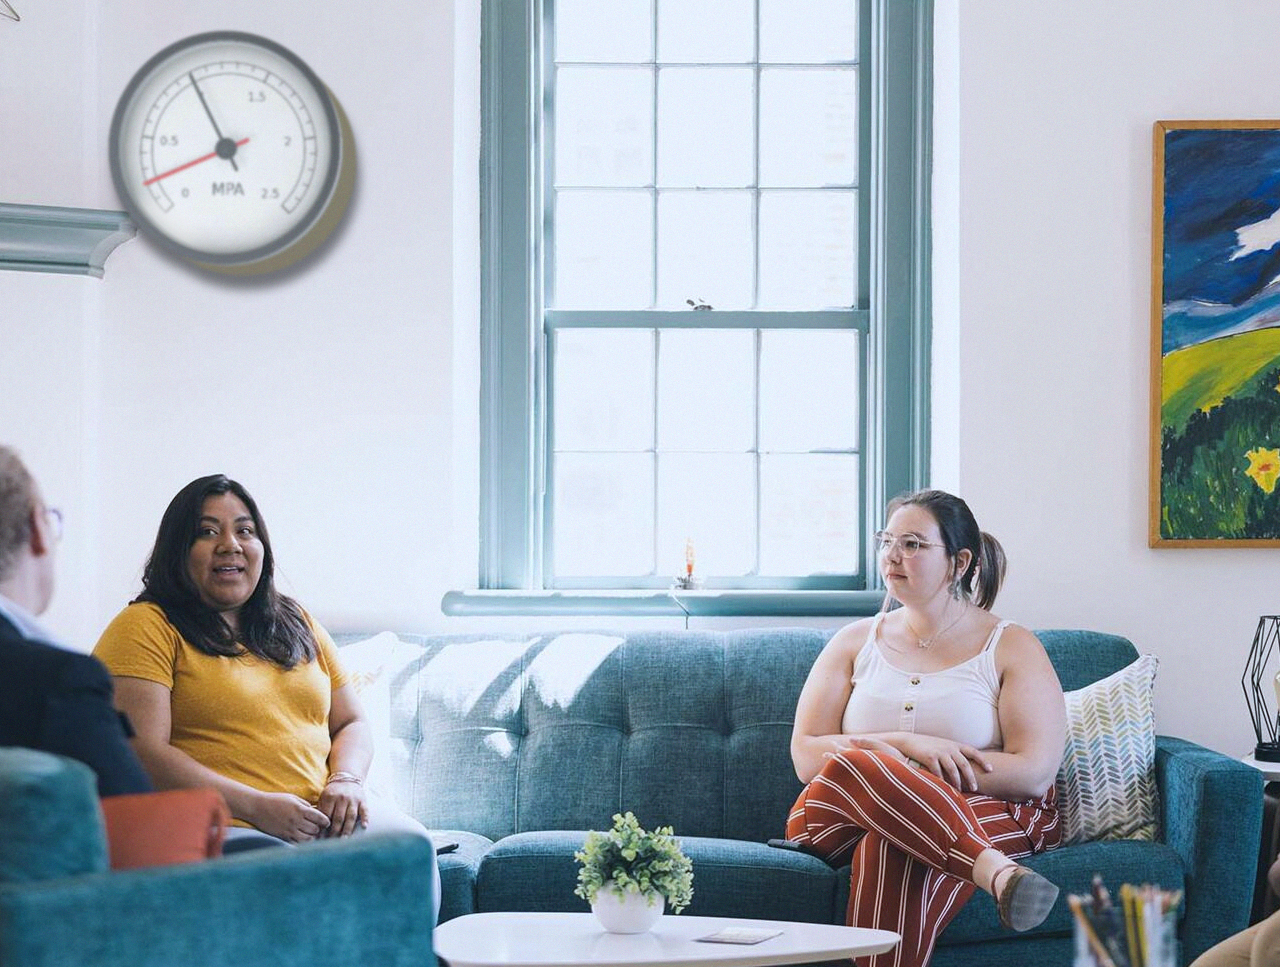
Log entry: 0.2 MPa
